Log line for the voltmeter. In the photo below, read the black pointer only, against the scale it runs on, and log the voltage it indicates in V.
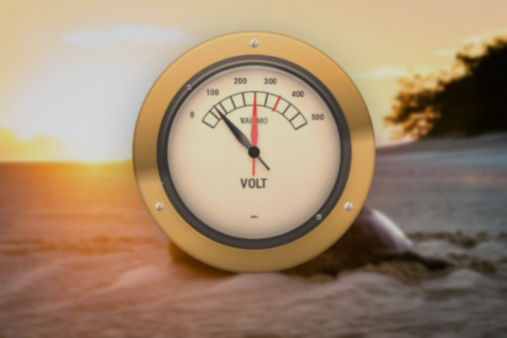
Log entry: 75 V
